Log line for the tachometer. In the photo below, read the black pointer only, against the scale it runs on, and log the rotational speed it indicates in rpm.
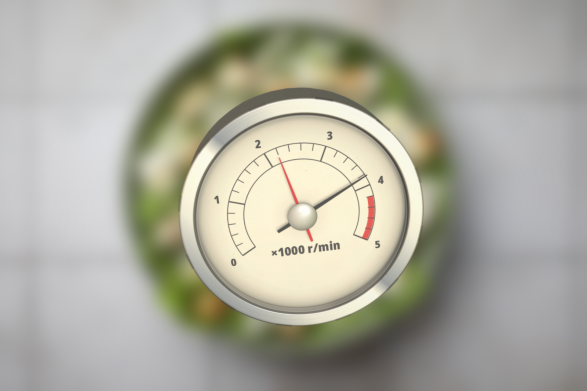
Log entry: 3800 rpm
